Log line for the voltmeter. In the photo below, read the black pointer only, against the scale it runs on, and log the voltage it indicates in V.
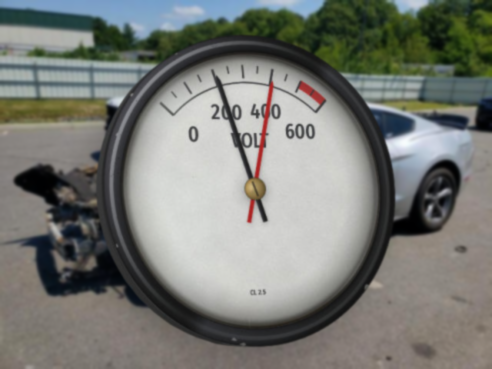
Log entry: 200 V
